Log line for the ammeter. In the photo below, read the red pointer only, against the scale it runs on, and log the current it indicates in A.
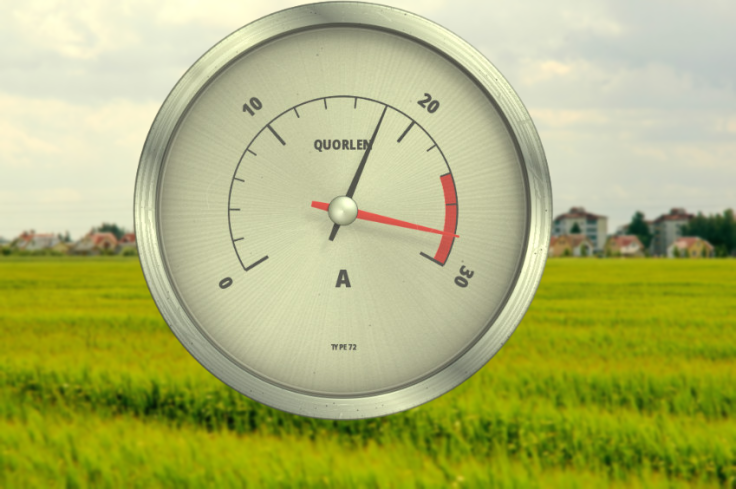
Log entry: 28 A
